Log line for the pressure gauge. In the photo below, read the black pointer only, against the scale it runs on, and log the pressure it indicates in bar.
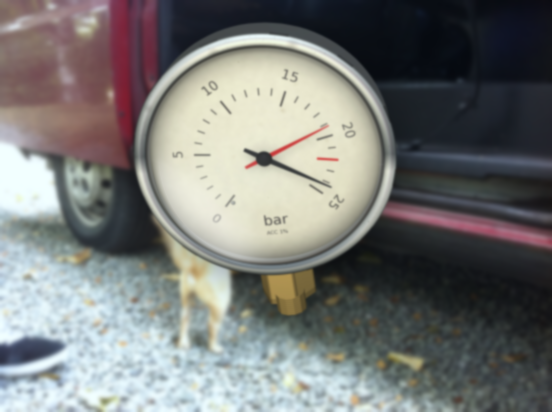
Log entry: 24 bar
